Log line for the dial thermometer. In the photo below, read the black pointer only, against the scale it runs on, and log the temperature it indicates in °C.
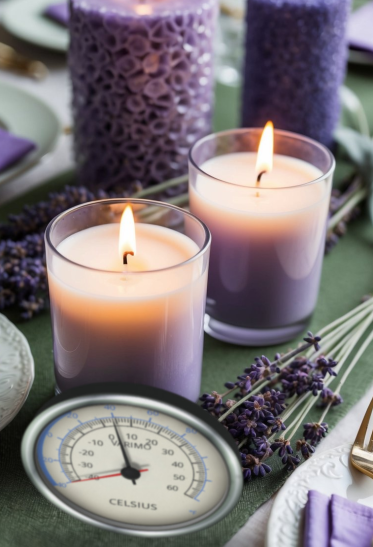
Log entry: 5 °C
